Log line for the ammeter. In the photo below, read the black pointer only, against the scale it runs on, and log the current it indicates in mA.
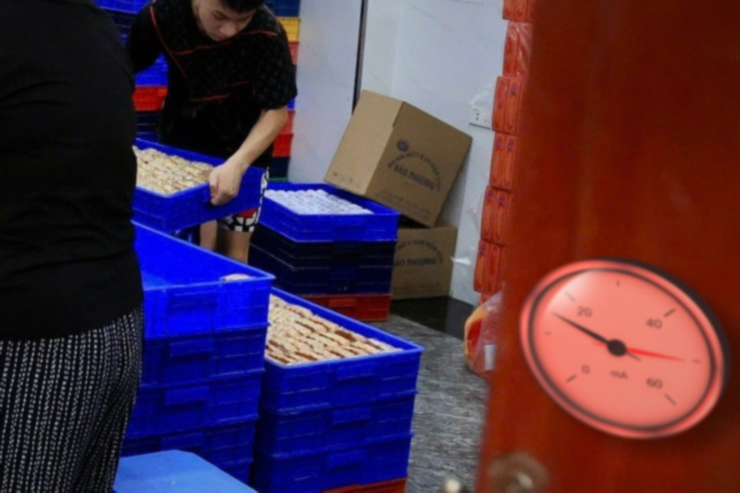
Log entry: 15 mA
